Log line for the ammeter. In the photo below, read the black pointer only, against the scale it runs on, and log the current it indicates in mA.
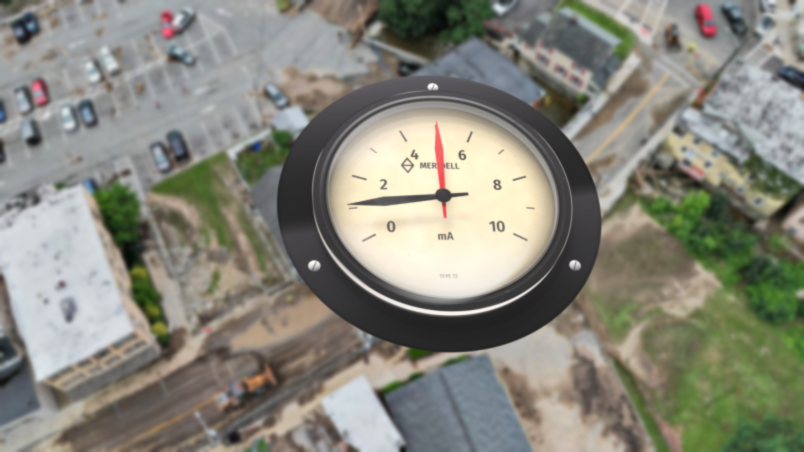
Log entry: 1 mA
